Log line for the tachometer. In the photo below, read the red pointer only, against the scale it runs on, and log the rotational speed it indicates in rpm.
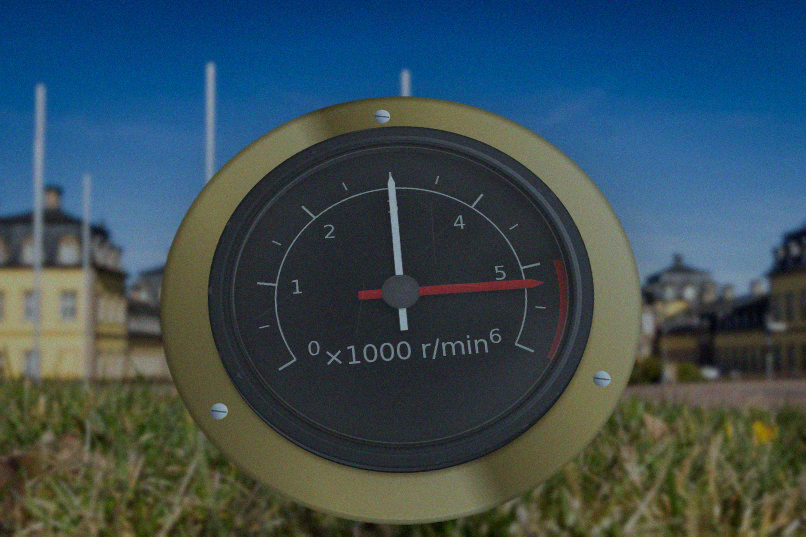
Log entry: 5250 rpm
